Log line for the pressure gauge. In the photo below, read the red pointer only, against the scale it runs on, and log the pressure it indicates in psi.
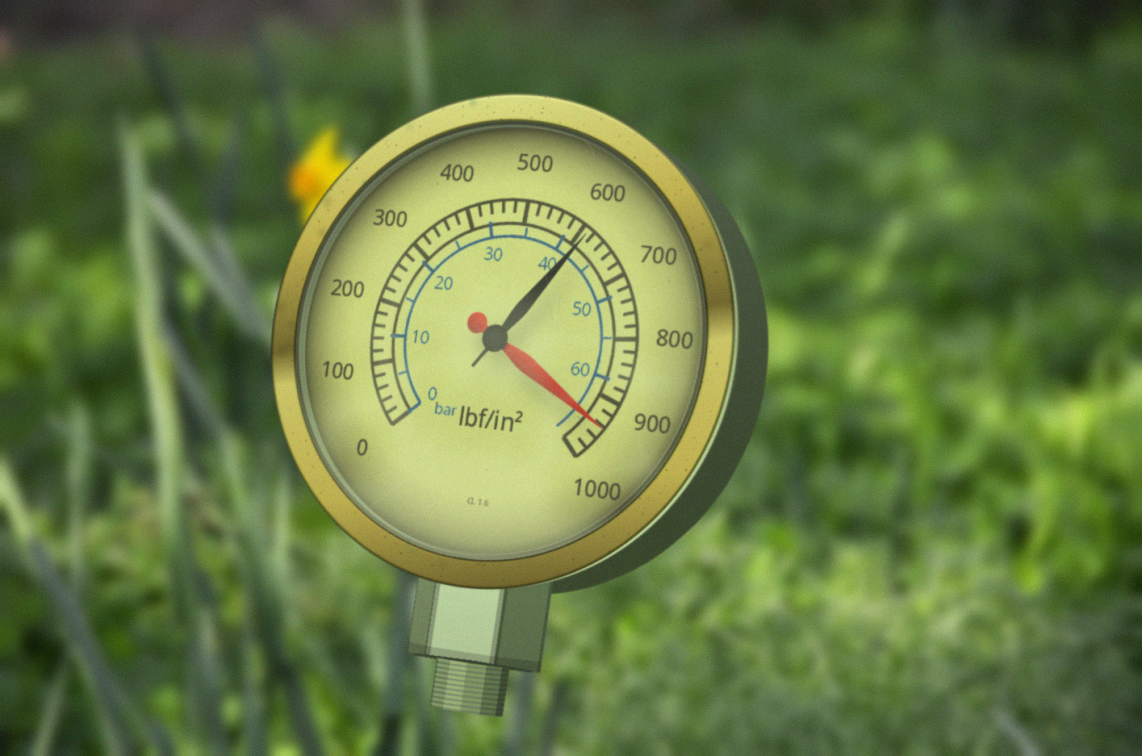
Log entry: 940 psi
